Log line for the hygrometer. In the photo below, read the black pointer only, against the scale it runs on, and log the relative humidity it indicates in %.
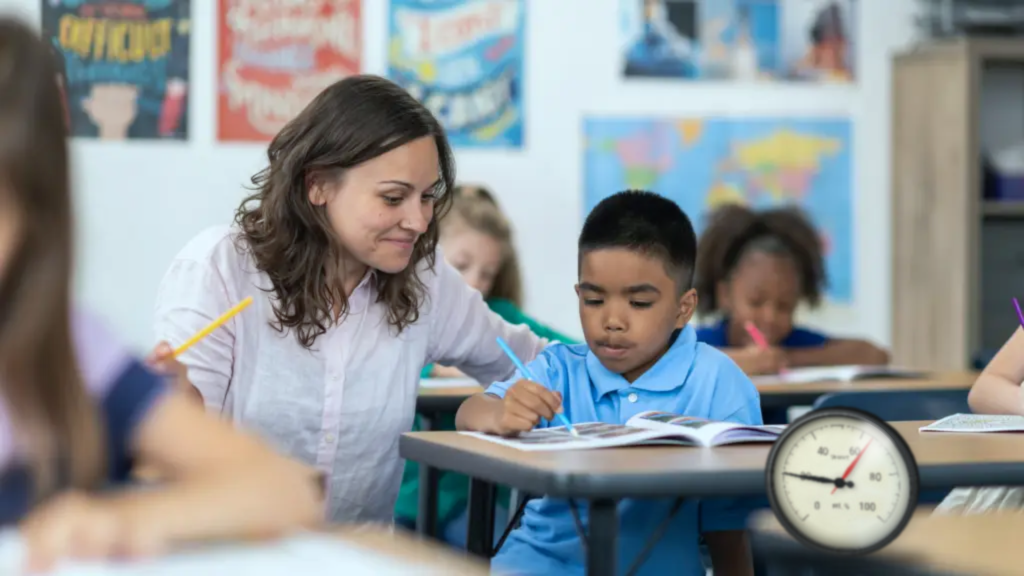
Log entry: 20 %
